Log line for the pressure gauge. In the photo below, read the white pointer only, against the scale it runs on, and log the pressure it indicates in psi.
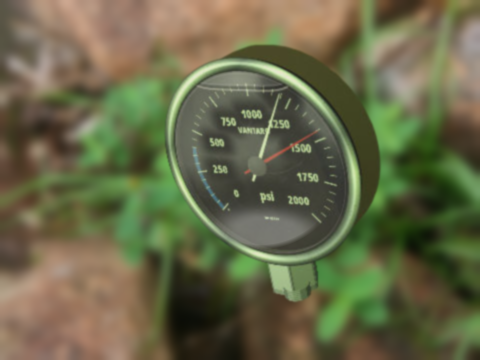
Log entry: 1200 psi
